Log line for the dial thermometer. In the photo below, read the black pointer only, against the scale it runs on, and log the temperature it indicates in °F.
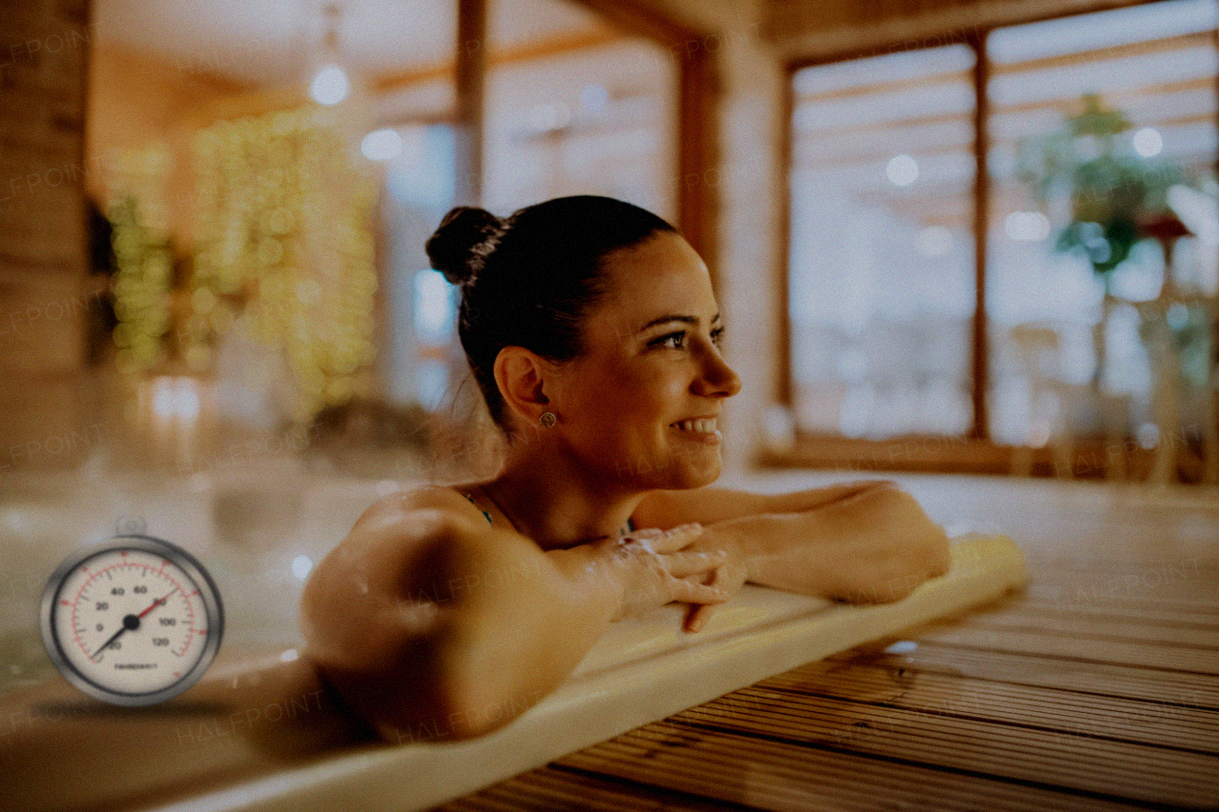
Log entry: -16 °F
